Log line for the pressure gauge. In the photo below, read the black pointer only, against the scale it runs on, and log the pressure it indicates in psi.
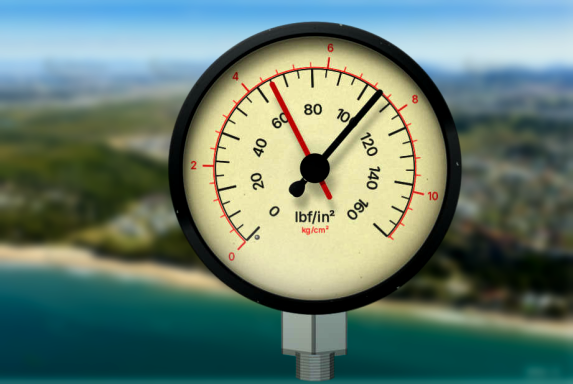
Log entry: 105 psi
